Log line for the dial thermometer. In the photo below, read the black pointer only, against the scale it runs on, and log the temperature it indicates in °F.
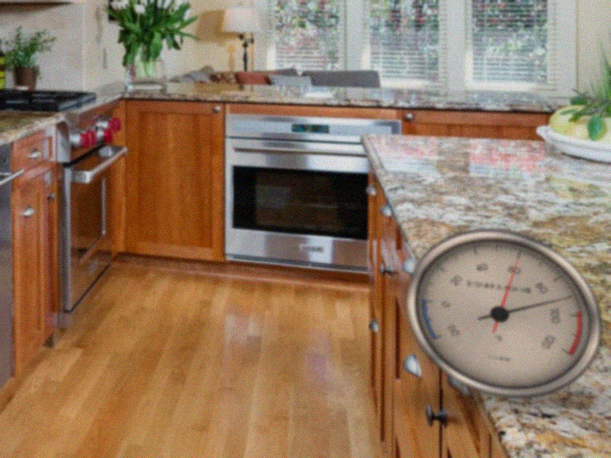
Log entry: 90 °F
